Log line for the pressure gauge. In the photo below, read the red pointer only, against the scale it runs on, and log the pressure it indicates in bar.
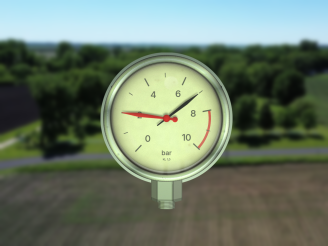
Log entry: 2 bar
